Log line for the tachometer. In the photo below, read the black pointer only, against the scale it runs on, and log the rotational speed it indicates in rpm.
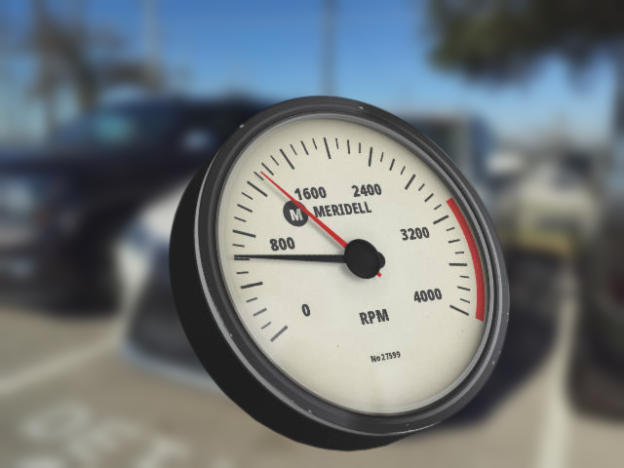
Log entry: 600 rpm
